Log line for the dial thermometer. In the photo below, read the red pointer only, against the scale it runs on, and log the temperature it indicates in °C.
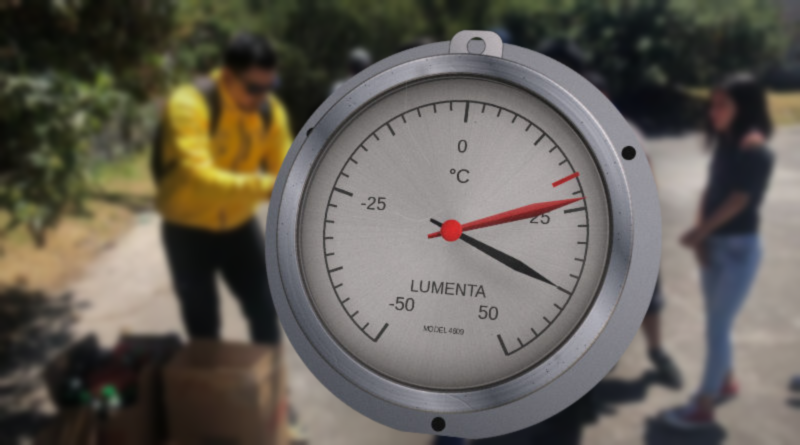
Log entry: 23.75 °C
